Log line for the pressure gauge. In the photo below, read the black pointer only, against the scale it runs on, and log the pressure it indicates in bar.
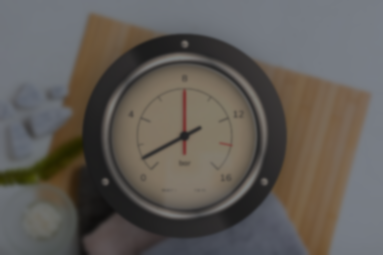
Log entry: 1 bar
